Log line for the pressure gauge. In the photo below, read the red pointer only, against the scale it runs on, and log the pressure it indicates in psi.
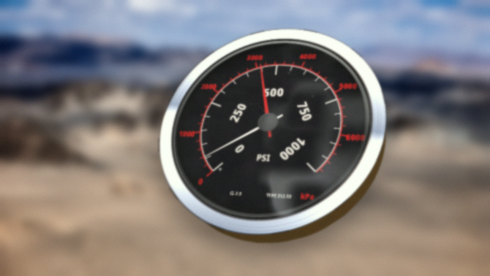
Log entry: 450 psi
